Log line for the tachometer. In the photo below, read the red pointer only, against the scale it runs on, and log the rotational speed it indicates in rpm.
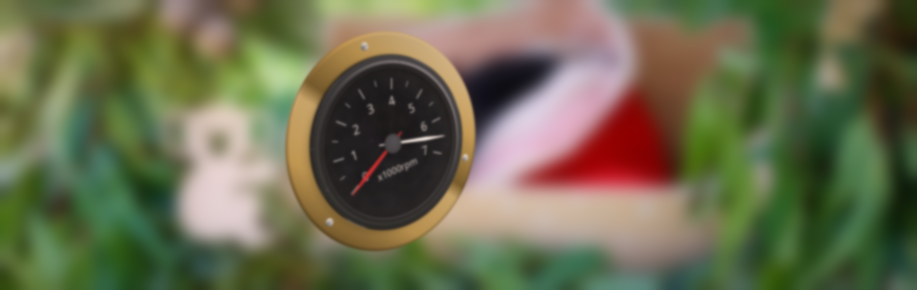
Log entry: 0 rpm
